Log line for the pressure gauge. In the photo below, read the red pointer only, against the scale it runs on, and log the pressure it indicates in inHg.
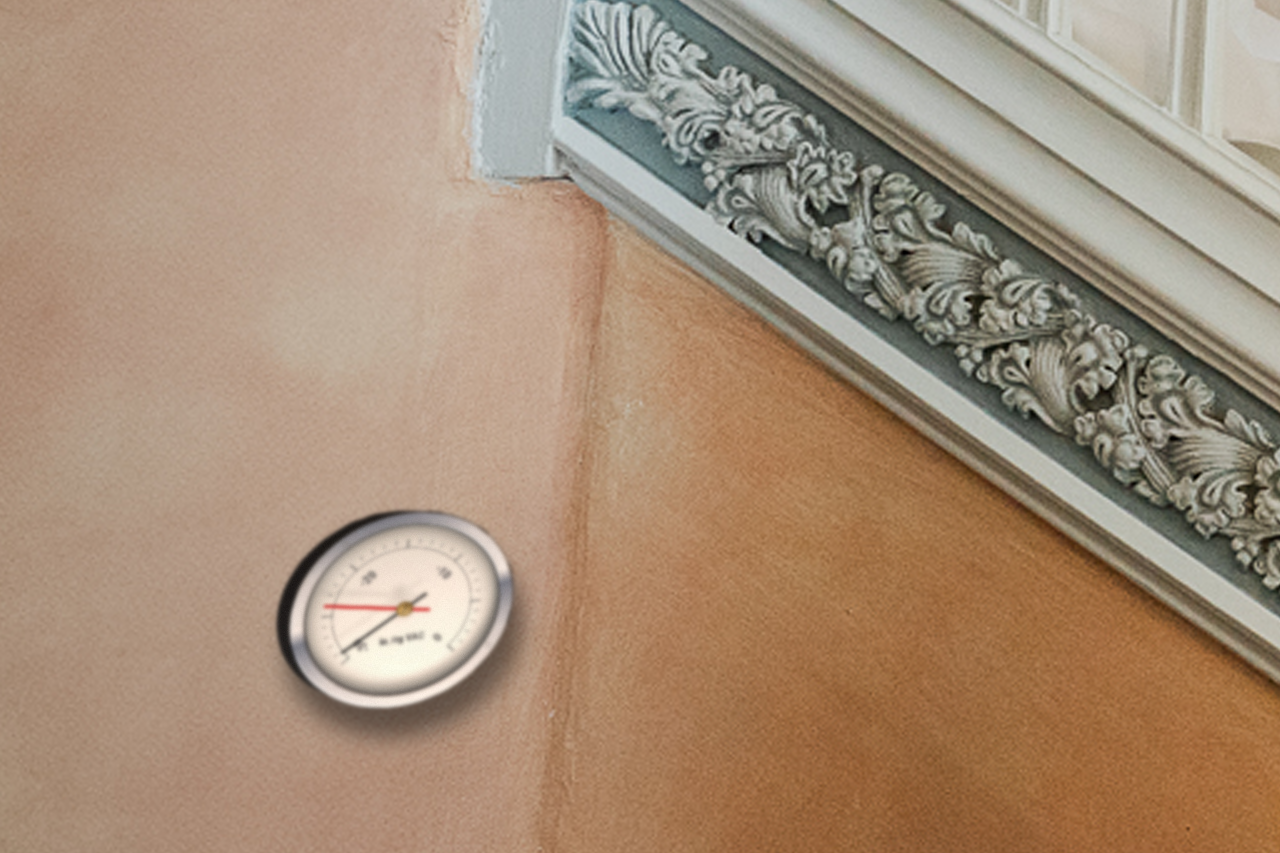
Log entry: -24 inHg
